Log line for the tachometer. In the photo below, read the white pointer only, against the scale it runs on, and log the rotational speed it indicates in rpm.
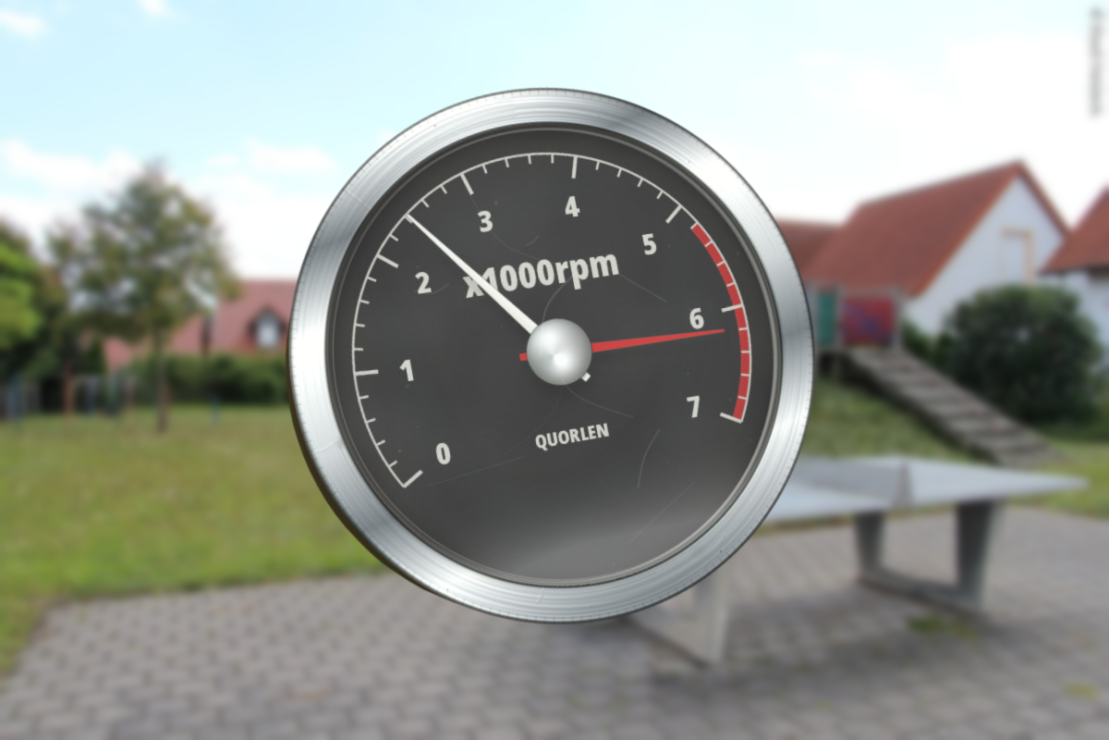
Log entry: 2400 rpm
